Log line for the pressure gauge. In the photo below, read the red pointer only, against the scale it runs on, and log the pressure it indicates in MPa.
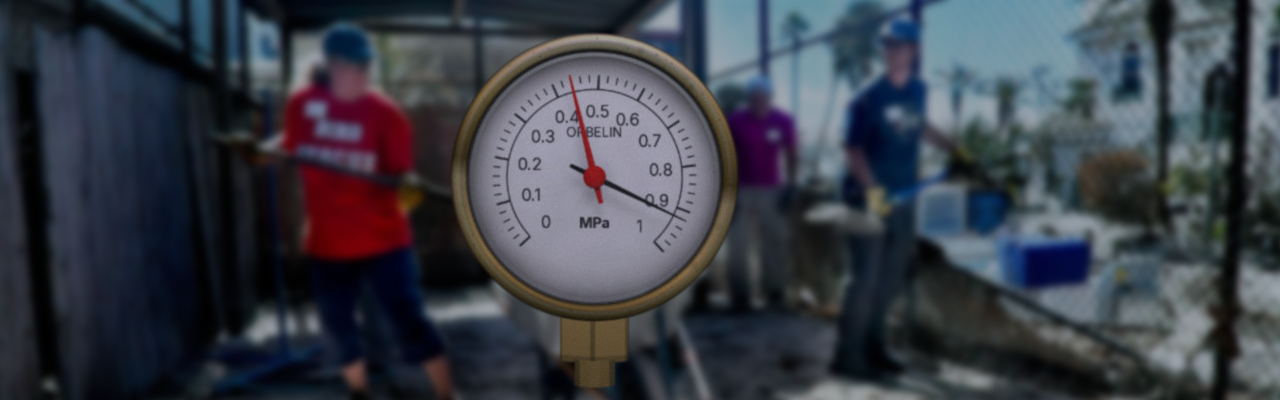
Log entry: 0.44 MPa
